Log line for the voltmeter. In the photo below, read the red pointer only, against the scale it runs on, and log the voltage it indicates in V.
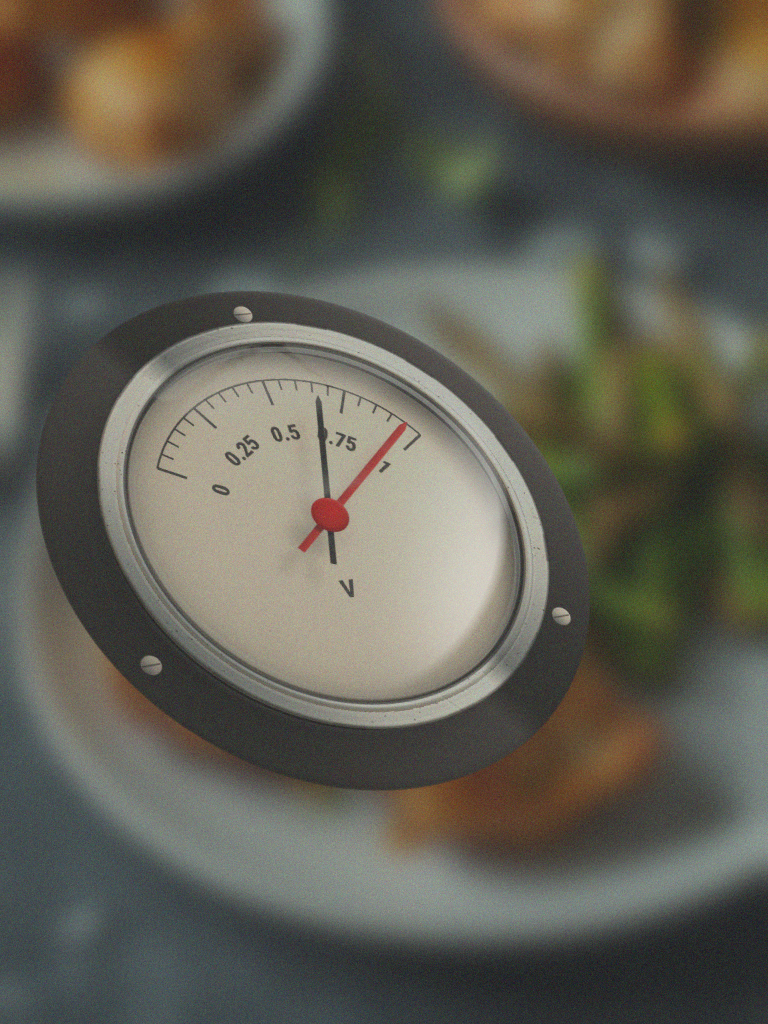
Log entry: 0.95 V
